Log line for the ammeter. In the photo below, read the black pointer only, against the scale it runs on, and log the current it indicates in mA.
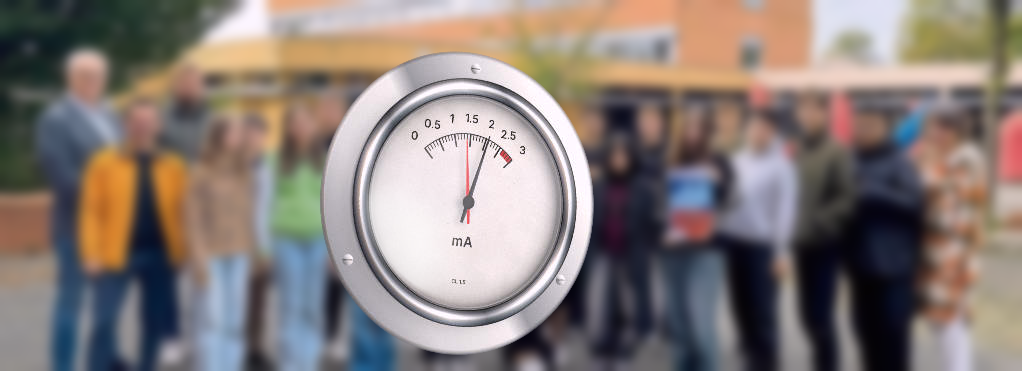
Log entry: 2 mA
